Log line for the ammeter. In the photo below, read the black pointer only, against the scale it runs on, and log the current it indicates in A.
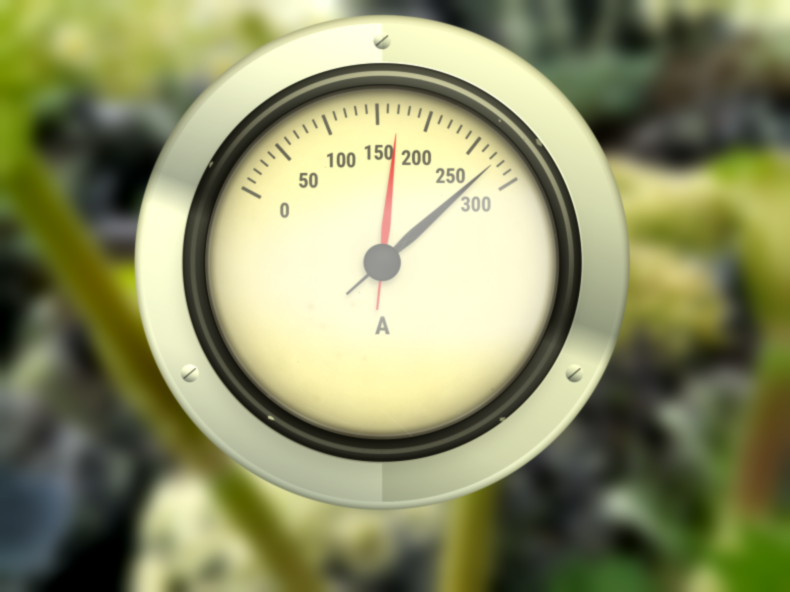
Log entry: 275 A
